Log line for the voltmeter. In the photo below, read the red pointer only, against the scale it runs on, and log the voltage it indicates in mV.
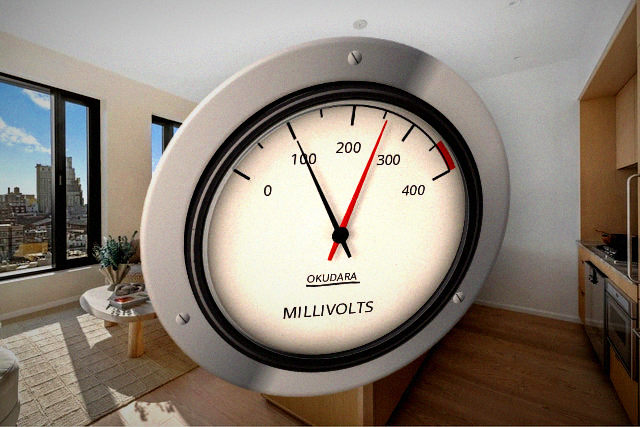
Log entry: 250 mV
